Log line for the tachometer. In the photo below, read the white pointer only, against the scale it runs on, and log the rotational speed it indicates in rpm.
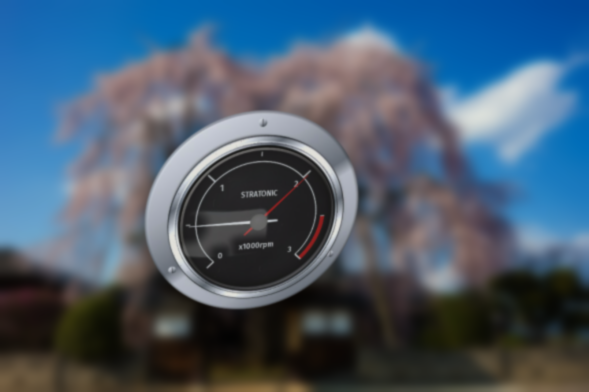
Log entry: 500 rpm
